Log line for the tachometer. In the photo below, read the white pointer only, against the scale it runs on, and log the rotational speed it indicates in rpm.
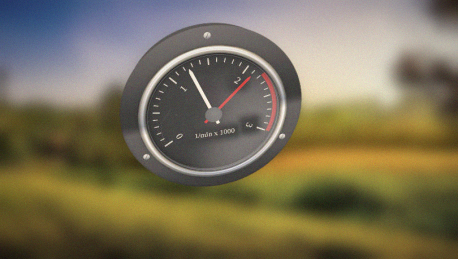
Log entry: 1250 rpm
